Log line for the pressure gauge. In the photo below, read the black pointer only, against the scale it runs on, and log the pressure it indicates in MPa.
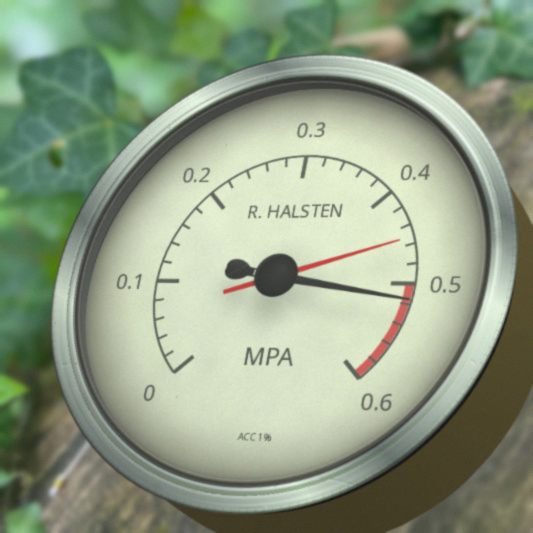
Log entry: 0.52 MPa
